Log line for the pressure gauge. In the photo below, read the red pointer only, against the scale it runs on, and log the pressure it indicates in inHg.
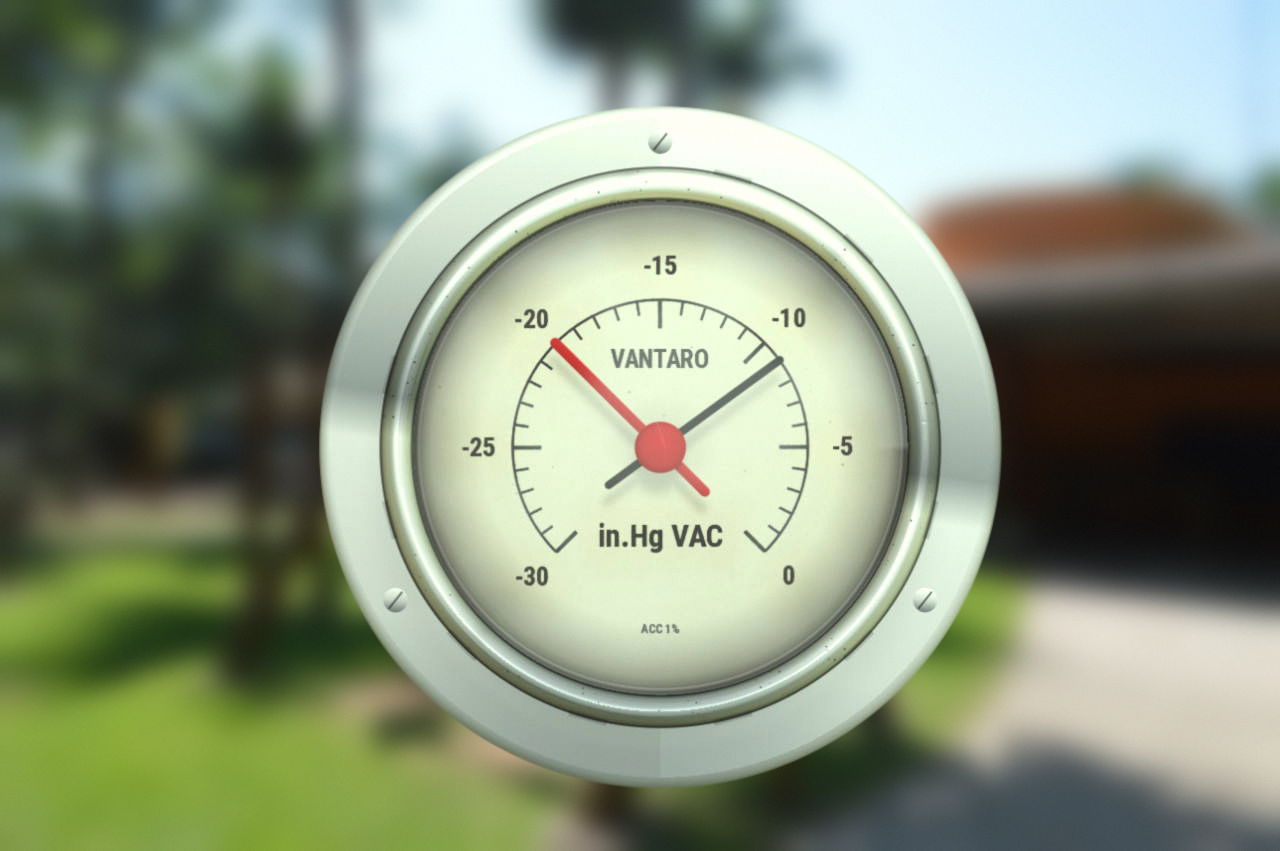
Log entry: -20 inHg
